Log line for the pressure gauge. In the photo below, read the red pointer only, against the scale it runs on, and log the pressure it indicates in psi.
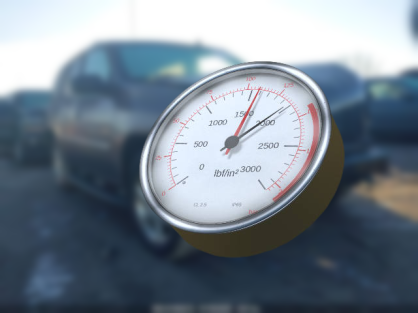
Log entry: 1600 psi
